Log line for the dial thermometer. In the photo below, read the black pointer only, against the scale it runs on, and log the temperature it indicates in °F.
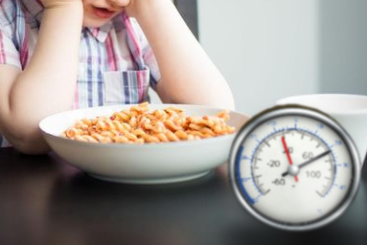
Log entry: 70 °F
